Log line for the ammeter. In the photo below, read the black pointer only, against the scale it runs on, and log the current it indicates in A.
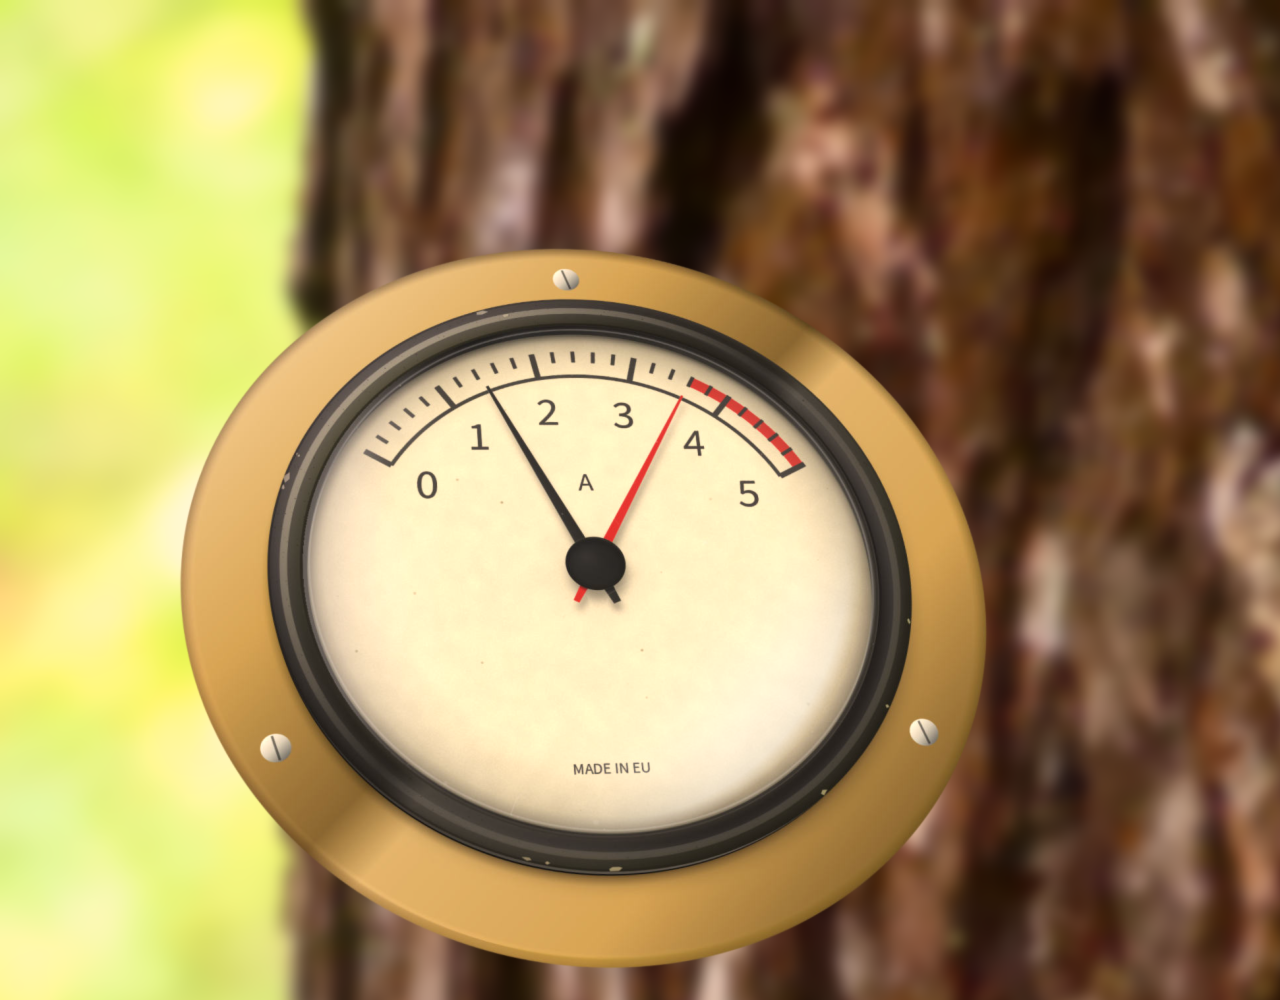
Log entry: 1.4 A
